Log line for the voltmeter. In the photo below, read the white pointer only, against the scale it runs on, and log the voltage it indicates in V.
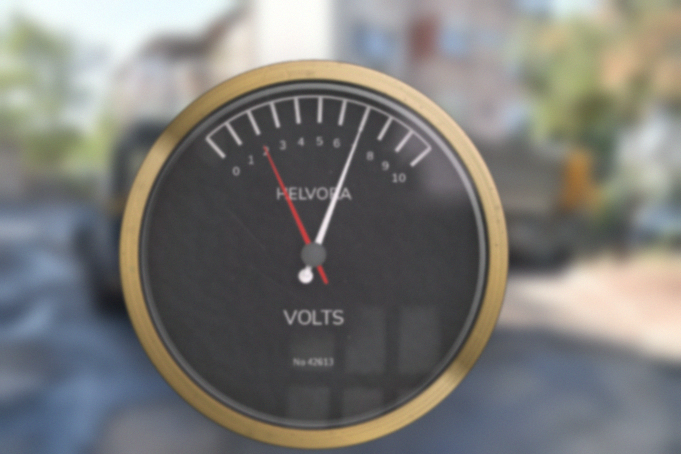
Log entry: 7 V
